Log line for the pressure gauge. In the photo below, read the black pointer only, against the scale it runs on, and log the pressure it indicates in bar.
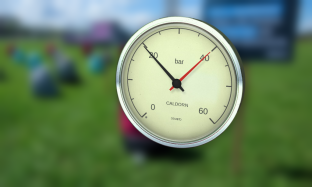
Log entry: 20 bar
